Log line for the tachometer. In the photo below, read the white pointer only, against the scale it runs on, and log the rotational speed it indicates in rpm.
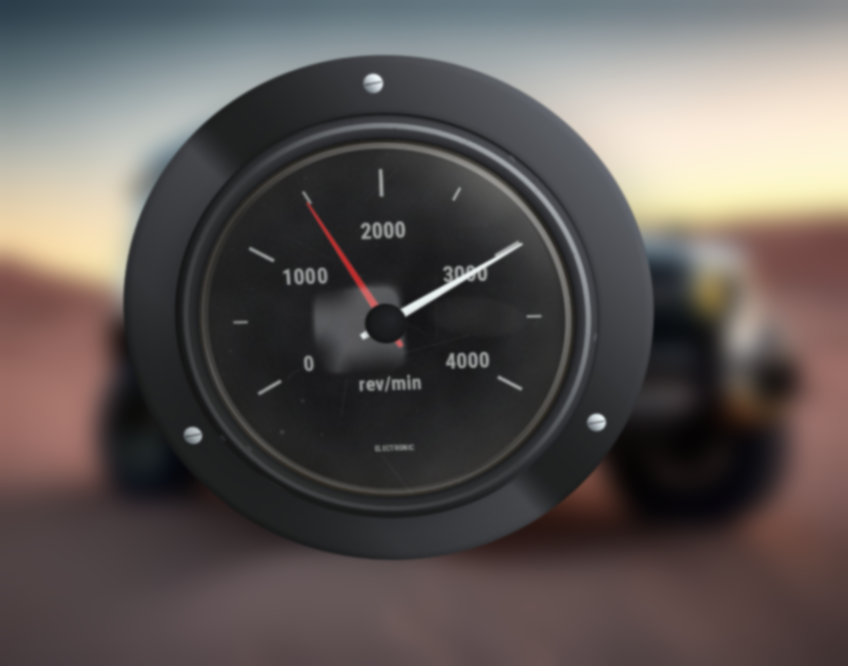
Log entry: 3000 rpm
